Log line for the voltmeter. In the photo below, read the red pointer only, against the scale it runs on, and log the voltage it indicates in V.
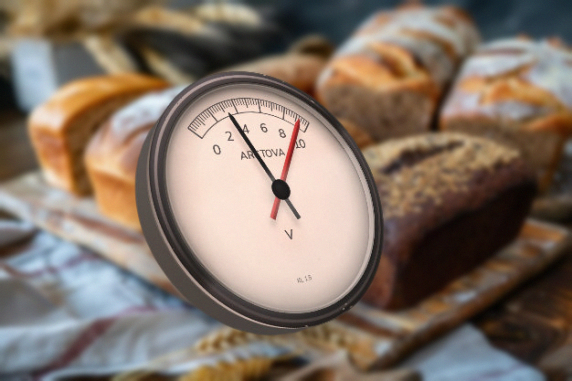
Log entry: 9 V
